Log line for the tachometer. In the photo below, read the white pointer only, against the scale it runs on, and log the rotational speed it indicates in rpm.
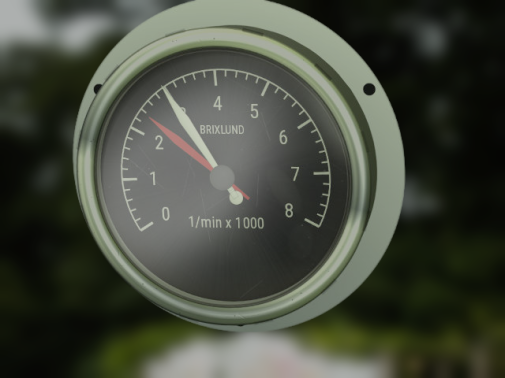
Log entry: 3000 rpm
